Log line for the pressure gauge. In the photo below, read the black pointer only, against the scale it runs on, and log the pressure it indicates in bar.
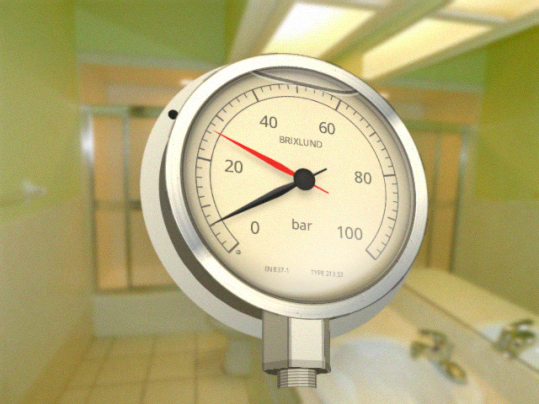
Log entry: 6 bar
